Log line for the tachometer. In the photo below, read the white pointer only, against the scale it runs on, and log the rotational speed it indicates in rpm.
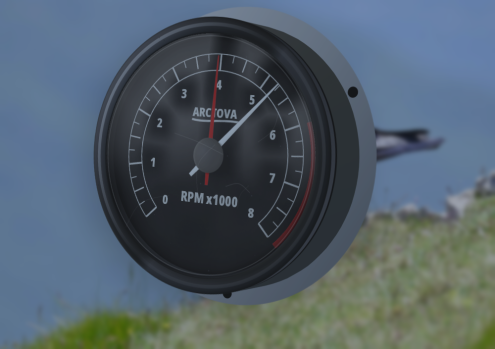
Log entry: 5250 rpm
